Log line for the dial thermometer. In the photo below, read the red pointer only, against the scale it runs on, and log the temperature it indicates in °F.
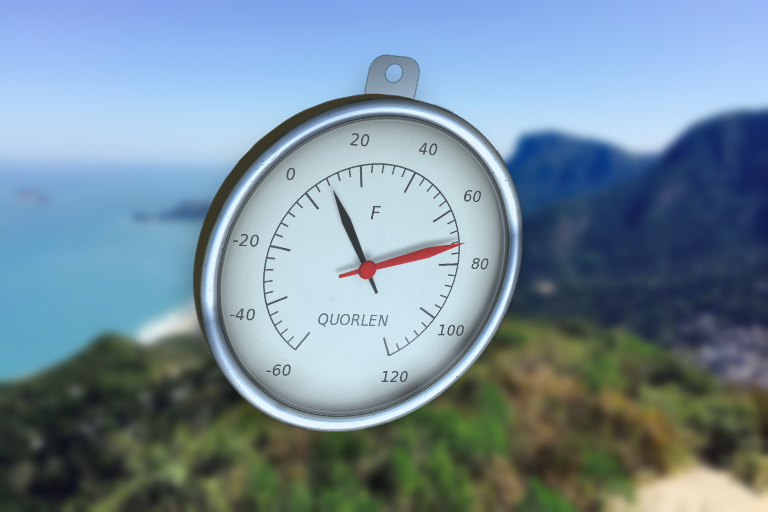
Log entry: 72 °F
